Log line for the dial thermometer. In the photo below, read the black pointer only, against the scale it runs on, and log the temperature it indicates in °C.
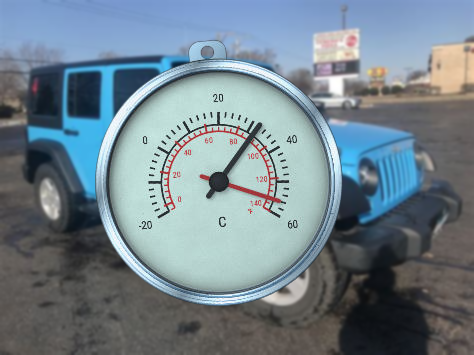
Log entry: 32 °C
